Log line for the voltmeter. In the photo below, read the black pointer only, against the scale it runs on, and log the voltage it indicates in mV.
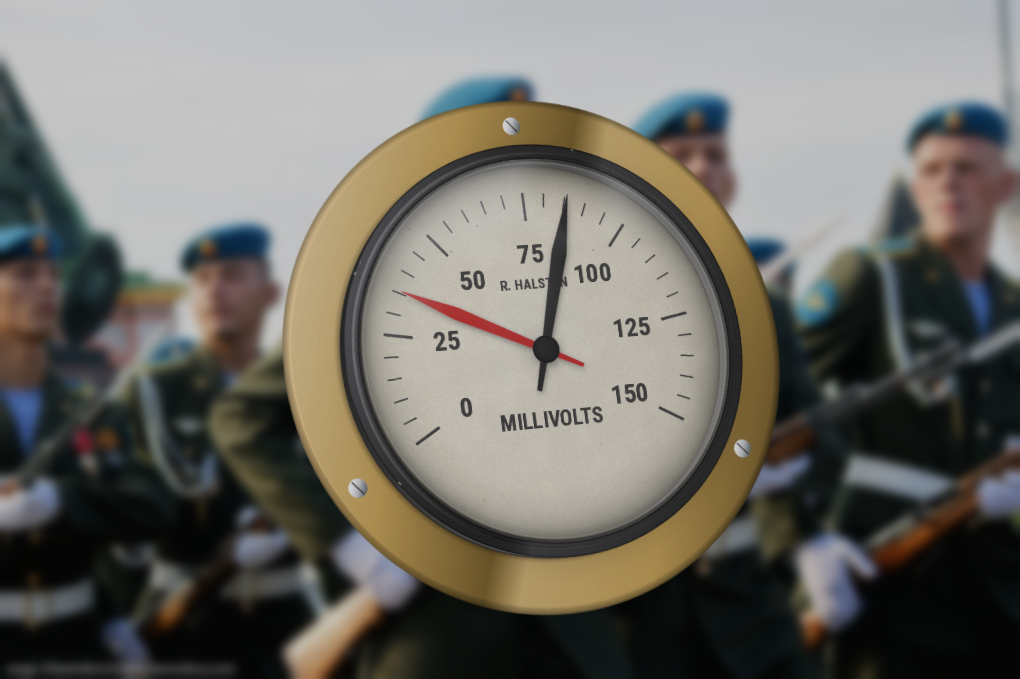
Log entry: 85 mV
